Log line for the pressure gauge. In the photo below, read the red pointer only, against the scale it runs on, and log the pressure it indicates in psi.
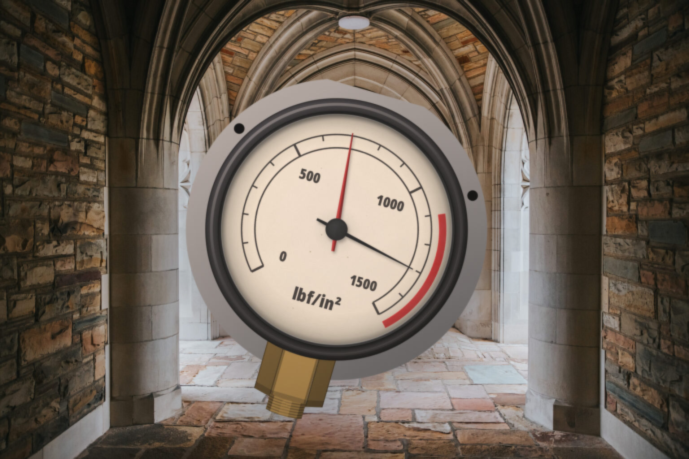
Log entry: 700 psi
